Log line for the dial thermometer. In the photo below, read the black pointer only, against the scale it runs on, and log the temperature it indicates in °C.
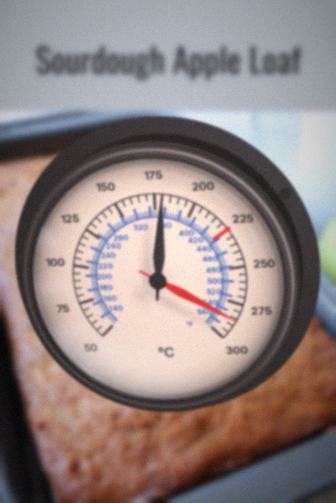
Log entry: 180 °C
